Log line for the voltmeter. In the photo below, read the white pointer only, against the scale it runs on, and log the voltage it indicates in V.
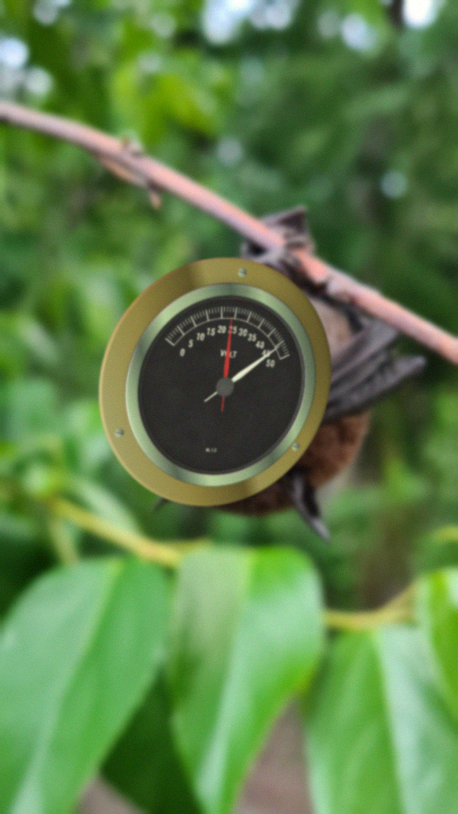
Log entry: 45 V
